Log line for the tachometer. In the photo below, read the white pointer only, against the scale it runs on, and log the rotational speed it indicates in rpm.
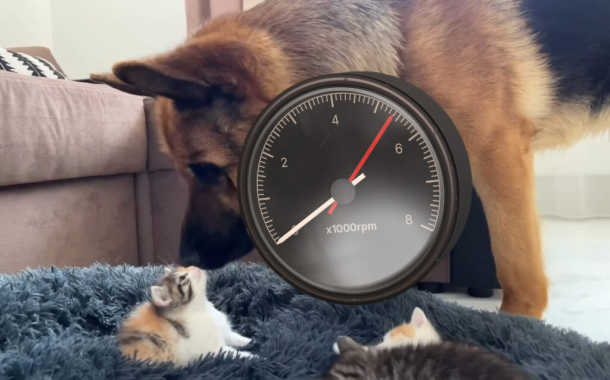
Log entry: 0 rpm
